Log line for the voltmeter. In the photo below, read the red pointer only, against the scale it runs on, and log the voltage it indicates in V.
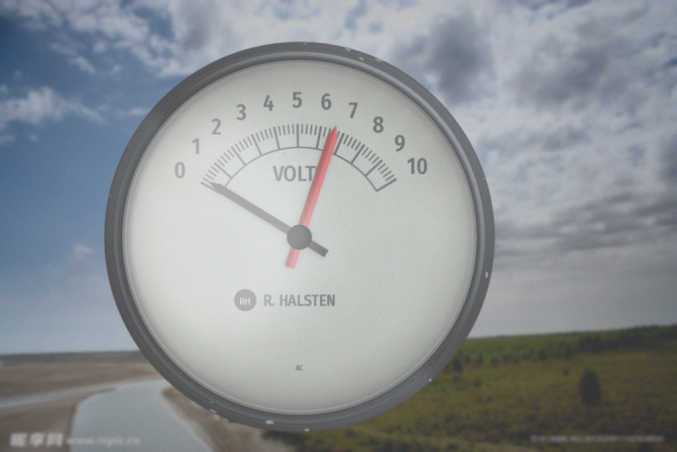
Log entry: 6.6 V
